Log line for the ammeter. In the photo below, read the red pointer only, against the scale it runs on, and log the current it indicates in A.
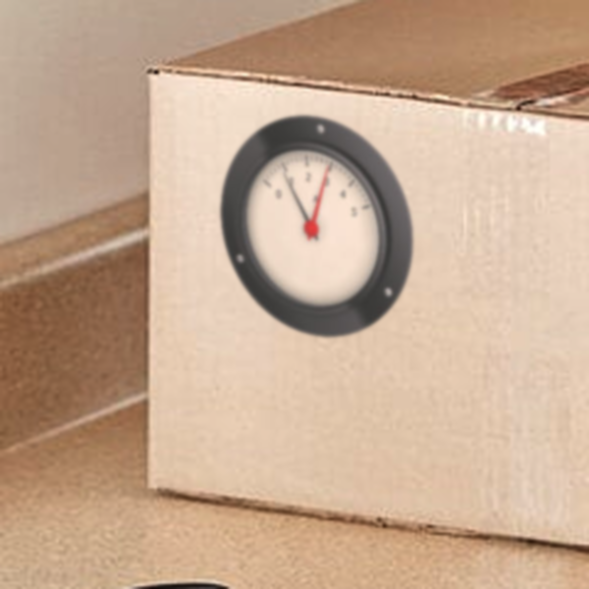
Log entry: 3 A
